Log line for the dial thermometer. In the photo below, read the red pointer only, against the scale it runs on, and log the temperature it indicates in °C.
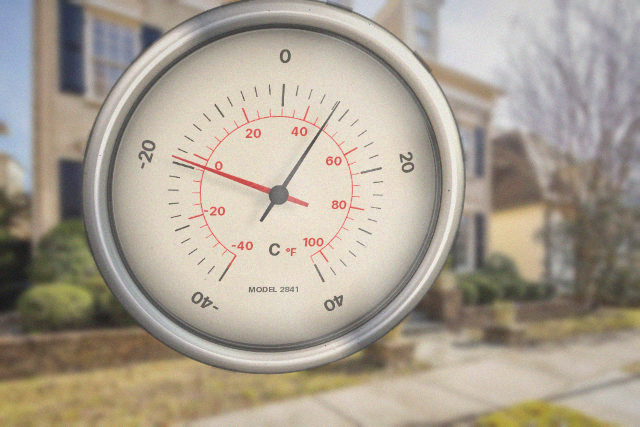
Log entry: -19 °C
